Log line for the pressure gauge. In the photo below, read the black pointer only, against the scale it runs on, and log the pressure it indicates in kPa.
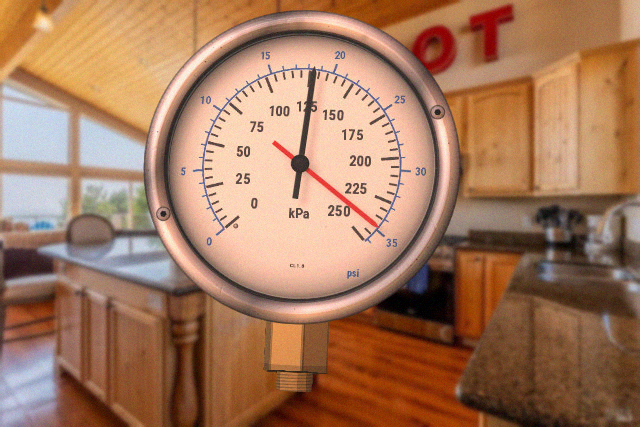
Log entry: 127.5 kPa
